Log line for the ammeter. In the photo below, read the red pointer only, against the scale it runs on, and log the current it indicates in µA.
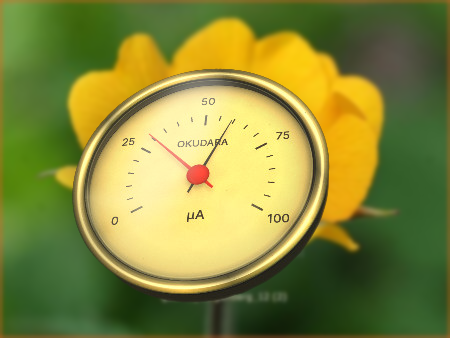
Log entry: 30 µA
